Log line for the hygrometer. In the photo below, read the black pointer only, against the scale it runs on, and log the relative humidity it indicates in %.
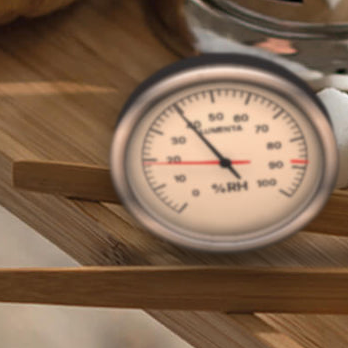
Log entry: 40 %
